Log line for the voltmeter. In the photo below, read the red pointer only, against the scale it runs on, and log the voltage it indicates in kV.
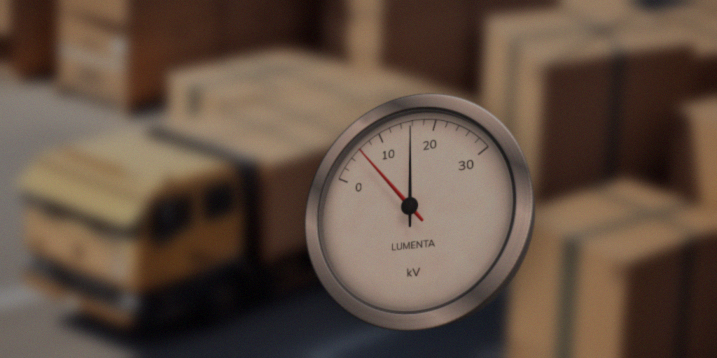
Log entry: 6 kV
